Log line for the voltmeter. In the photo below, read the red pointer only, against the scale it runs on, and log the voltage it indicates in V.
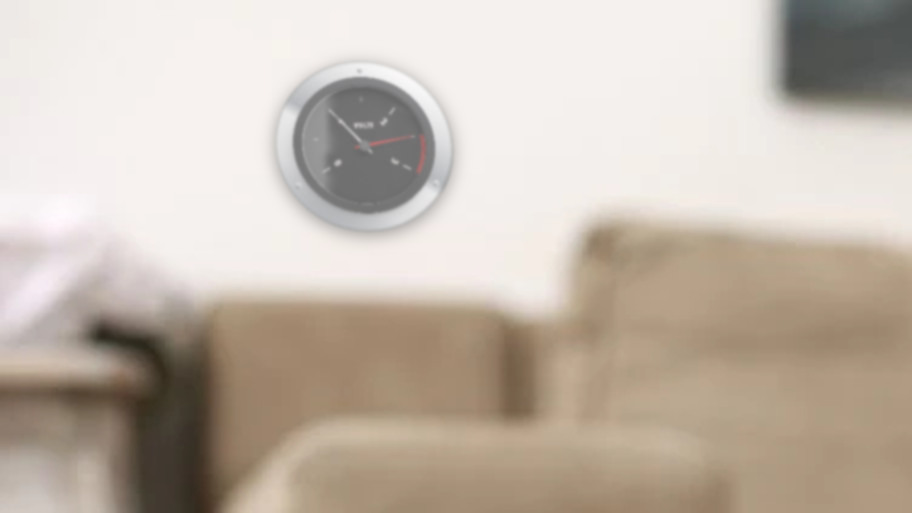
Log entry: 2.5 V
